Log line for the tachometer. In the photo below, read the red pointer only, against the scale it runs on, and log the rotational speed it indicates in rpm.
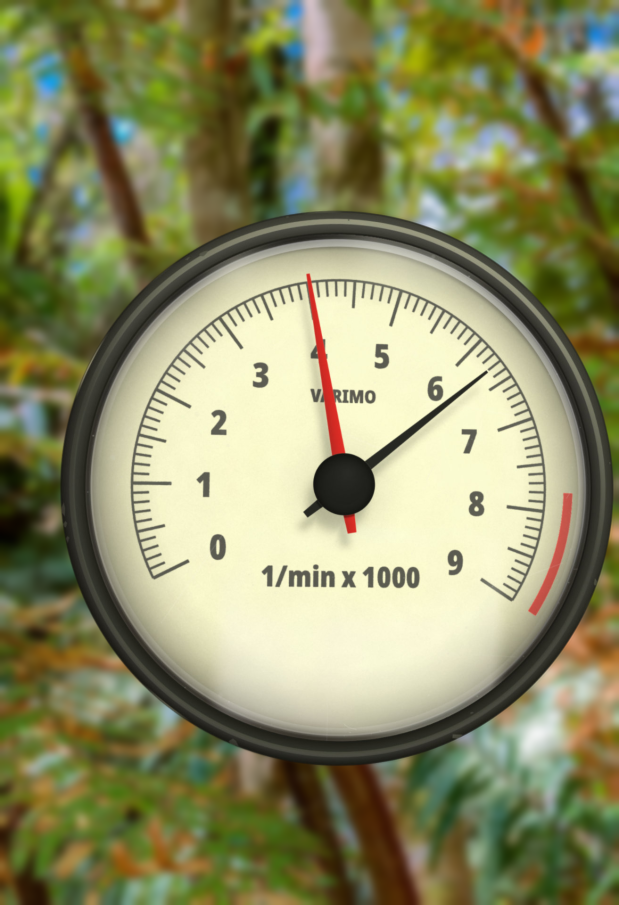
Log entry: 4000 rpm
